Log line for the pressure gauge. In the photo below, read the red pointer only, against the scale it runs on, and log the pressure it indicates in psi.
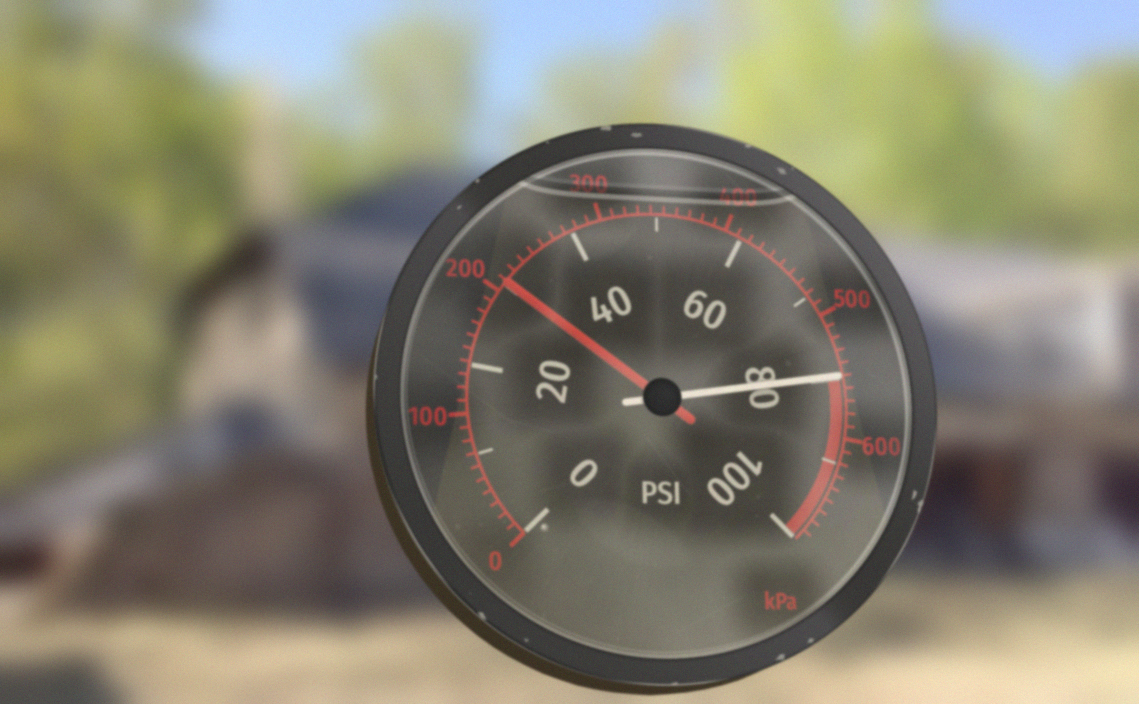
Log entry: 30 psi
